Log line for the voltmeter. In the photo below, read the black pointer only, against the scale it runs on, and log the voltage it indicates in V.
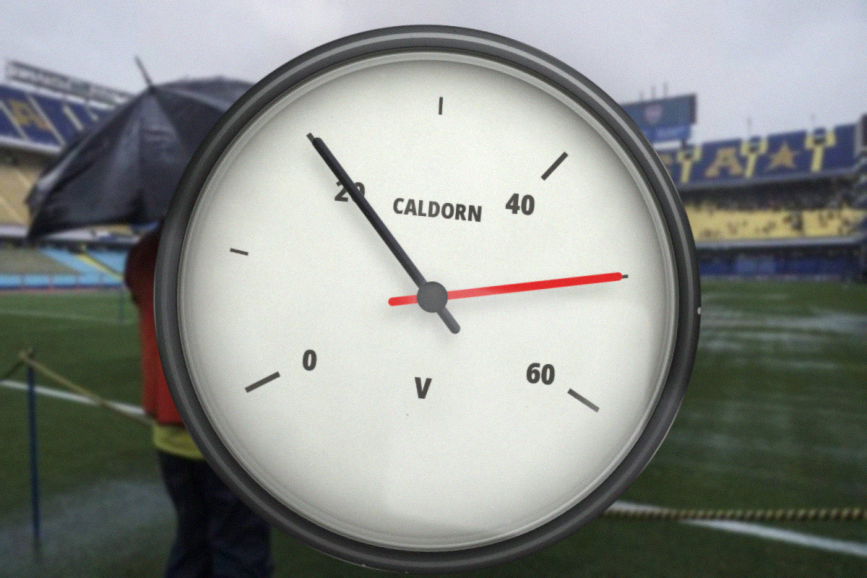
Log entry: 20 V
